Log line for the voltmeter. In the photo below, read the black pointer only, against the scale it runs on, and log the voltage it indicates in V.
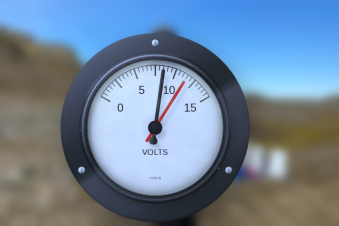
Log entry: 8.5 V
